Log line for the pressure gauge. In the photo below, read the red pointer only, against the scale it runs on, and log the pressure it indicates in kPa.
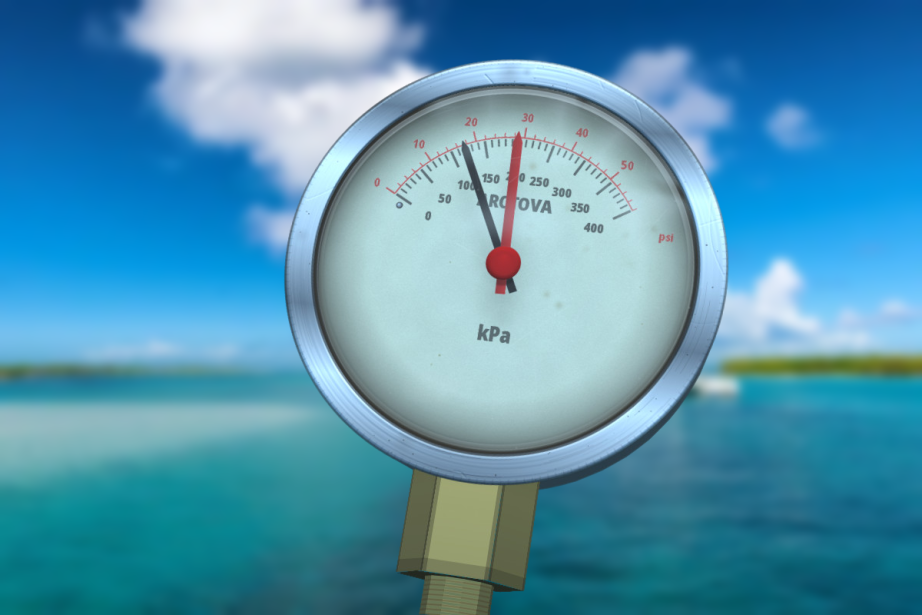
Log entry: 200 kPa
